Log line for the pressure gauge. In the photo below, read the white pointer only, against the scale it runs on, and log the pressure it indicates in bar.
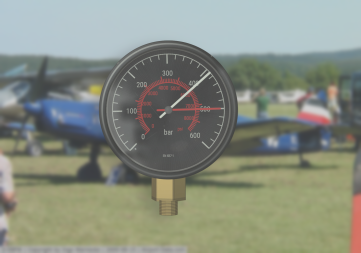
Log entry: 410 bar
